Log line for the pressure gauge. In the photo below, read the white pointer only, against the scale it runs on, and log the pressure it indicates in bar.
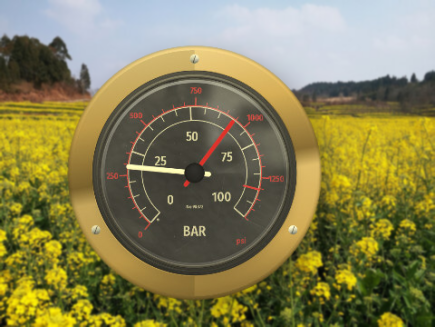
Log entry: 20 bar
